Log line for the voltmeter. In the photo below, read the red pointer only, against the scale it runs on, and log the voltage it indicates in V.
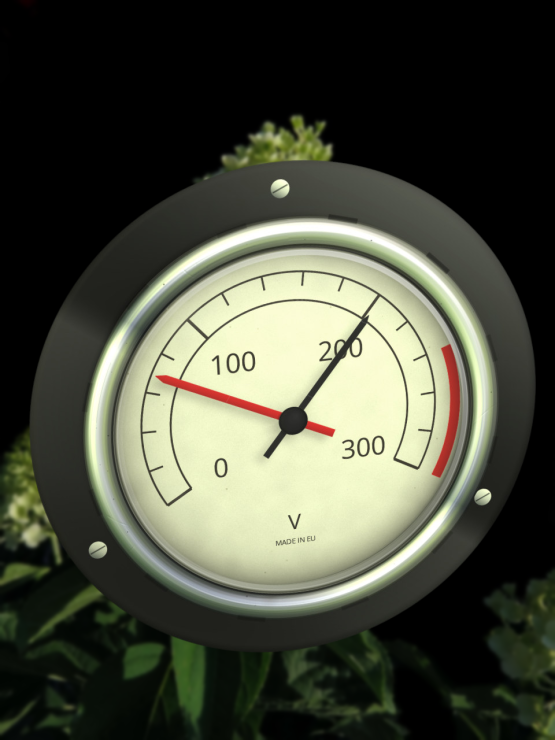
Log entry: 70 V
